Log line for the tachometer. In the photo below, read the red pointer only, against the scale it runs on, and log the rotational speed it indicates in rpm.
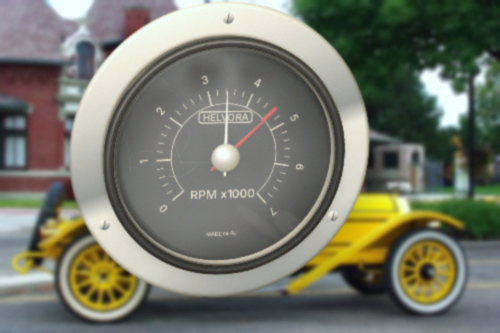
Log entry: 4600 rpm
